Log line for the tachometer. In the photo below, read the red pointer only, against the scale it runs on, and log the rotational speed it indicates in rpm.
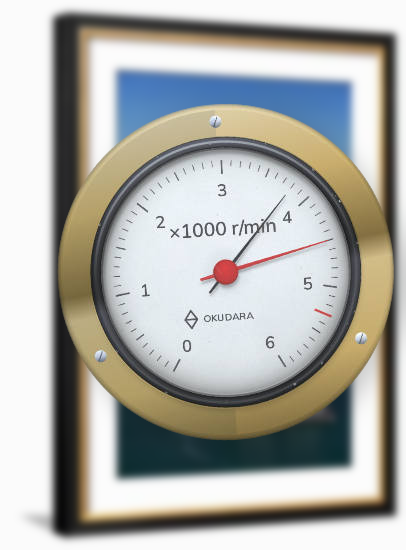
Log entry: 4500 rpm
